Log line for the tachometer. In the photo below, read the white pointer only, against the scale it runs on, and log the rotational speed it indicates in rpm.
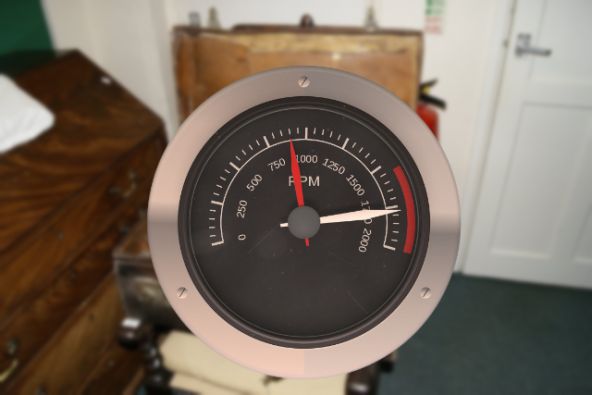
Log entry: 1775 rpm
